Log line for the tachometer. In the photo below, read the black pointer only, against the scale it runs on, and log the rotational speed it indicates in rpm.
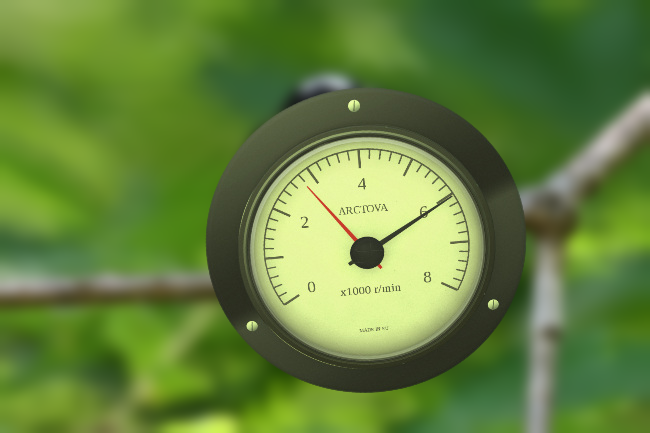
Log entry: 6000 rpm
